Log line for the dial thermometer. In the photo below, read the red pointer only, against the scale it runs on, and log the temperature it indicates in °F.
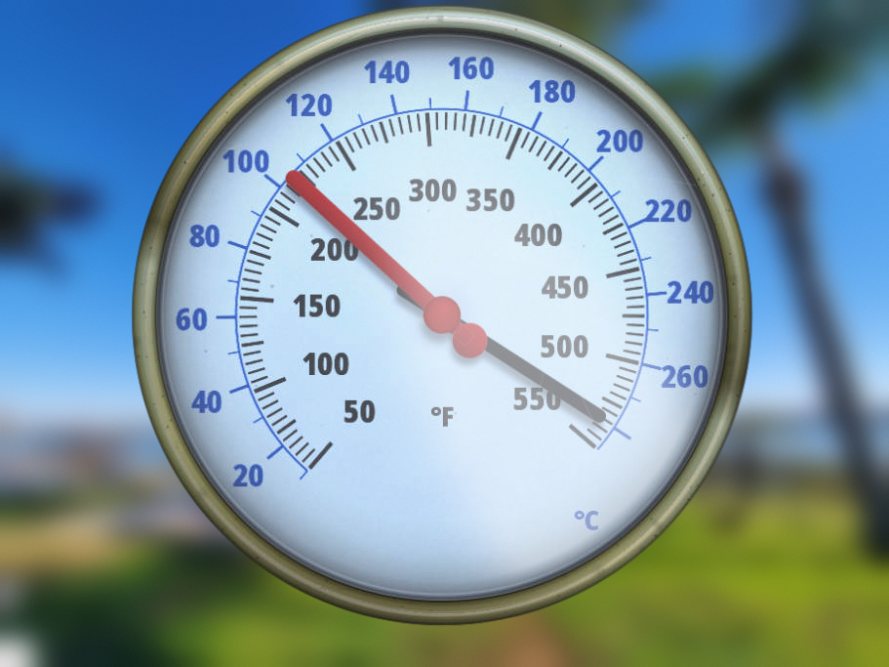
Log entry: 220 °F
